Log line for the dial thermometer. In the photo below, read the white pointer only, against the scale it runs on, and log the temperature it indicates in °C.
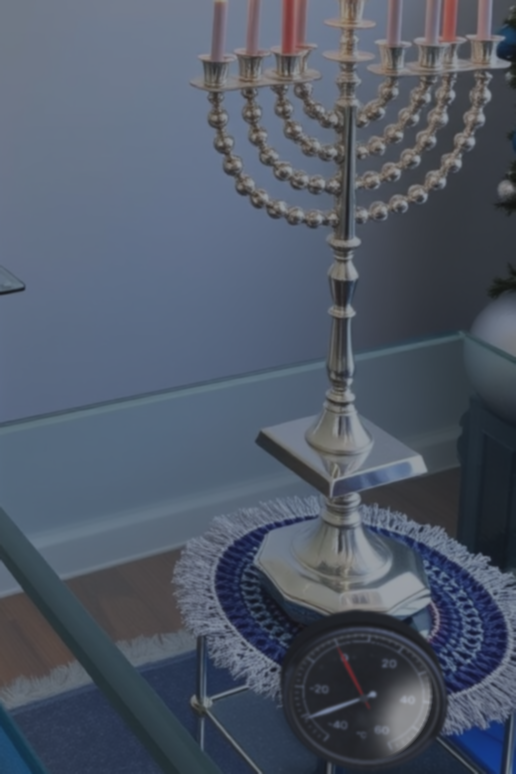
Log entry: -30 °C
